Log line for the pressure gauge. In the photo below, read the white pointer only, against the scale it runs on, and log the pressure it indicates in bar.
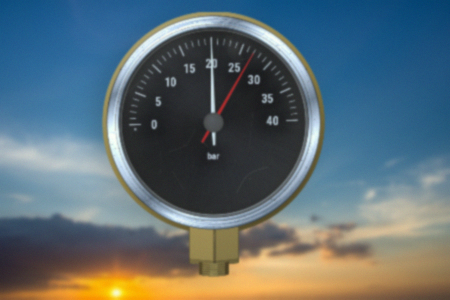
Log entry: 20 bar
